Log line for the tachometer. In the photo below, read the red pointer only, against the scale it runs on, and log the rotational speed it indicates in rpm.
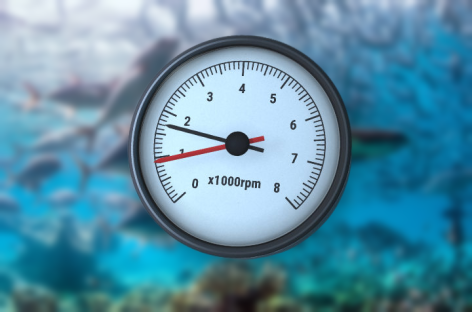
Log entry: 900 rpm
